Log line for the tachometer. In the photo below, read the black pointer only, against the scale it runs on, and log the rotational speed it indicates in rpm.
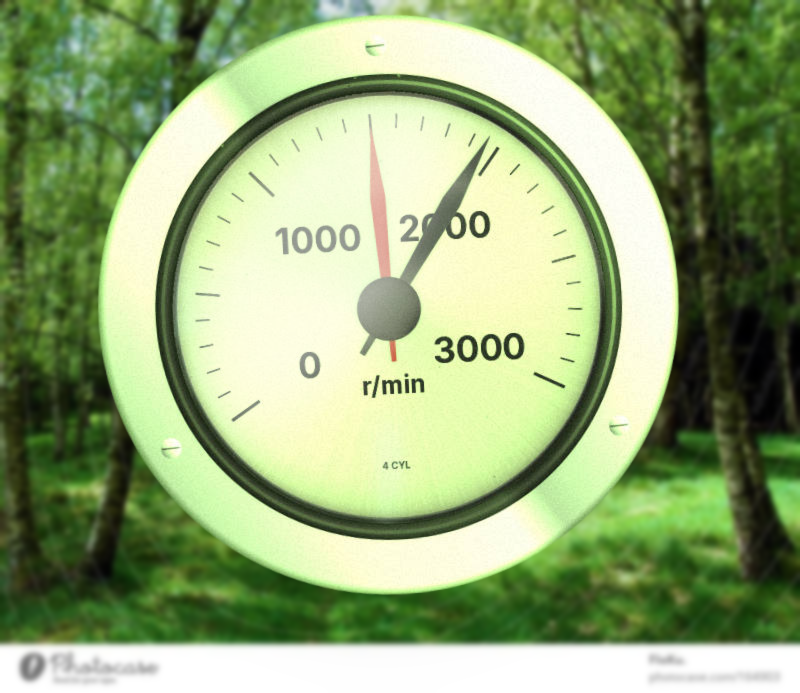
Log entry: 1950 rpm
